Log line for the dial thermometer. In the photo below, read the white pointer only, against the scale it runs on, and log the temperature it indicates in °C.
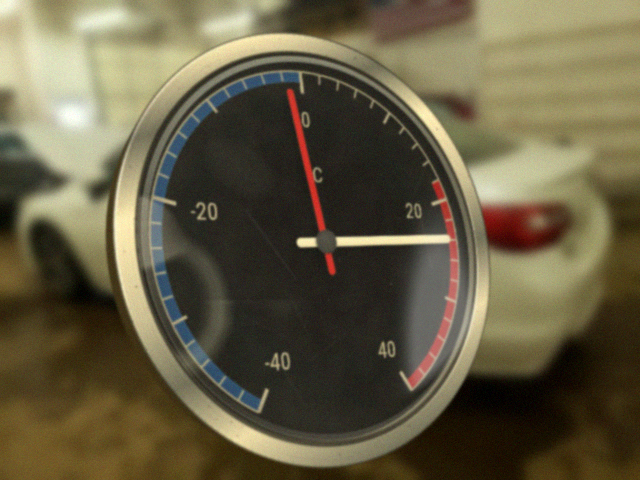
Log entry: 24 °C
